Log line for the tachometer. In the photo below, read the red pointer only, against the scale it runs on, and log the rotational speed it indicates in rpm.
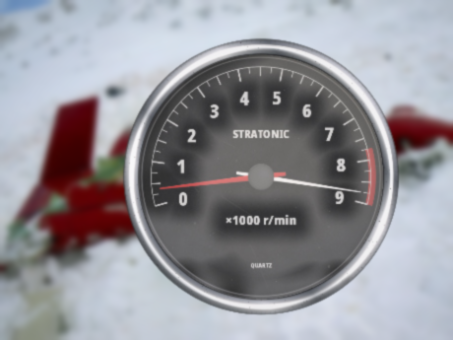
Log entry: 375 rpm
